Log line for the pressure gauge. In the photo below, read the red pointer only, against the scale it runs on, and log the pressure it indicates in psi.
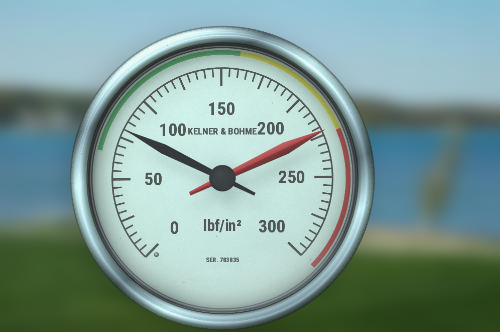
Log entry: 222.5 psi
